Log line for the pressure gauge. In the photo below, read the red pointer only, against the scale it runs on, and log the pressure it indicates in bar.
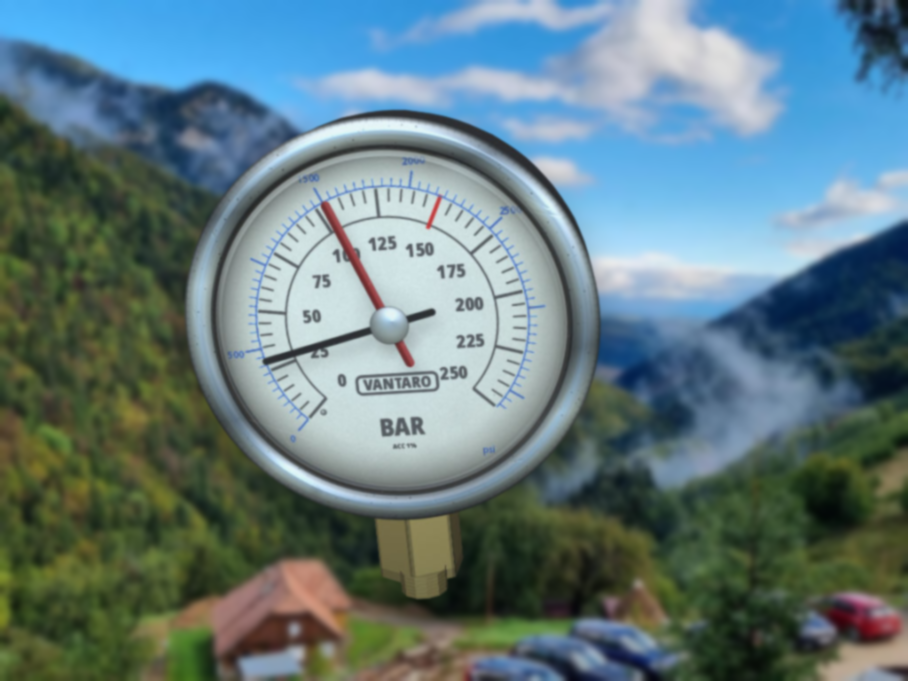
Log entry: 105 bar
